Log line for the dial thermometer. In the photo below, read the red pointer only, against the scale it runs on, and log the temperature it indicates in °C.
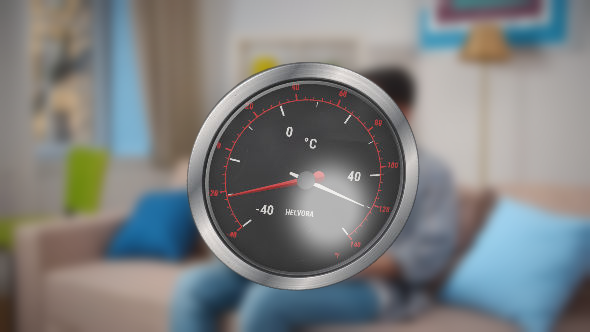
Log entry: -30 °C
